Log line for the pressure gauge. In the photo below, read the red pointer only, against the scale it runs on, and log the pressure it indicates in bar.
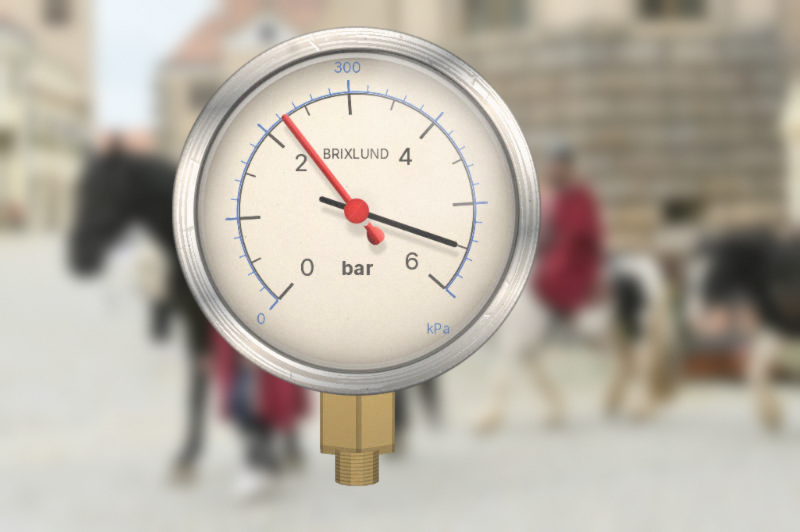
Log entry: 2.25 bar
